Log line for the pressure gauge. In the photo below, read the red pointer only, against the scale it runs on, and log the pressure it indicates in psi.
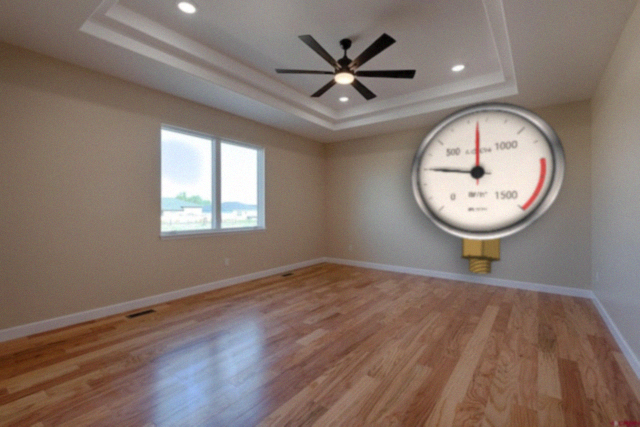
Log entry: 750 psi
